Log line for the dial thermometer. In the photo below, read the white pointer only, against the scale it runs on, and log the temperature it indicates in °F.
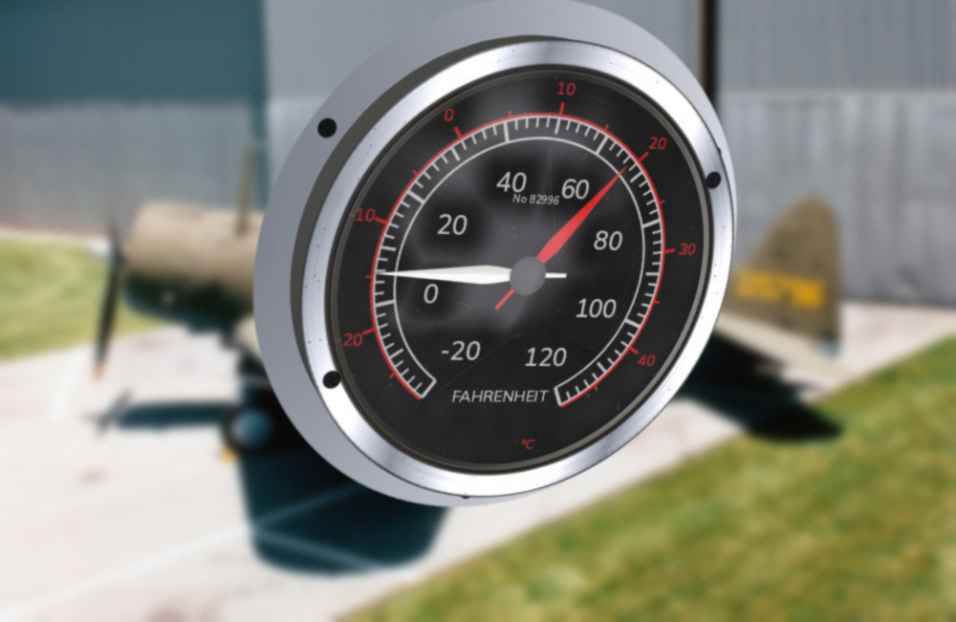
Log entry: 6 °F
